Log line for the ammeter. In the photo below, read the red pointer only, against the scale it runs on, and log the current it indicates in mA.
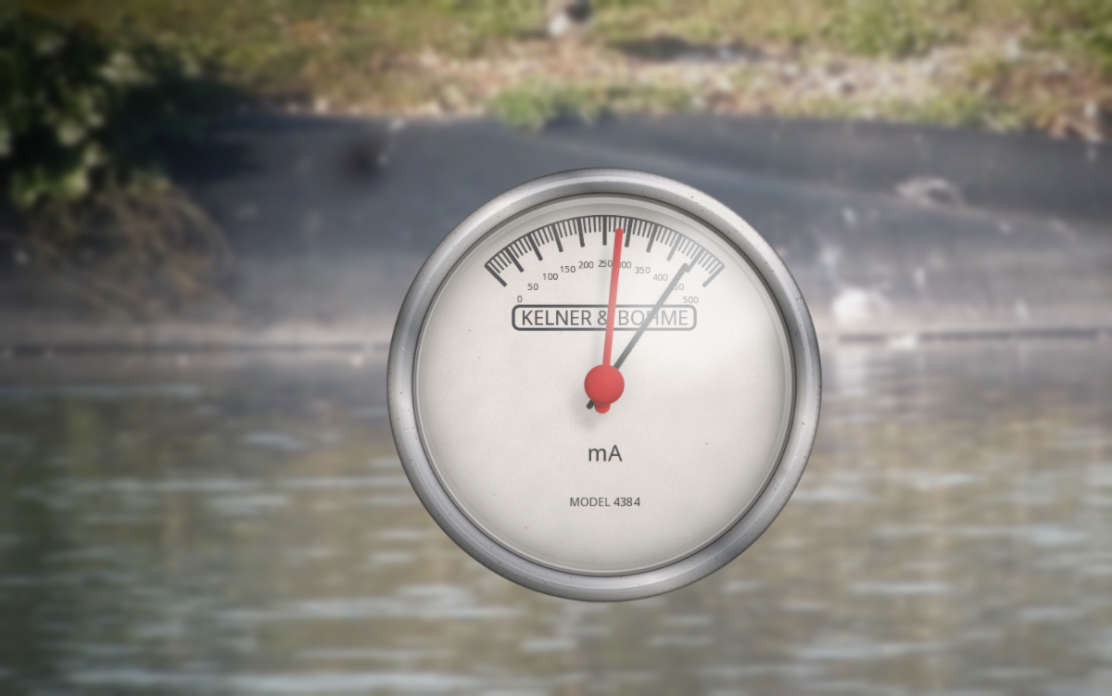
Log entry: 280 mA
